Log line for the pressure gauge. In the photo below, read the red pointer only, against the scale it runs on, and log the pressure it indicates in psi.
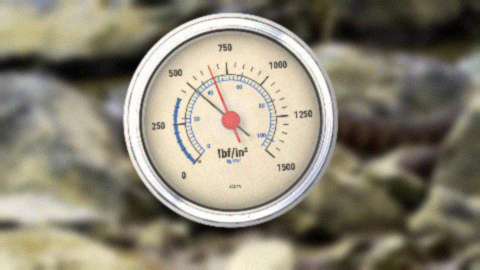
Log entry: 650 psi
